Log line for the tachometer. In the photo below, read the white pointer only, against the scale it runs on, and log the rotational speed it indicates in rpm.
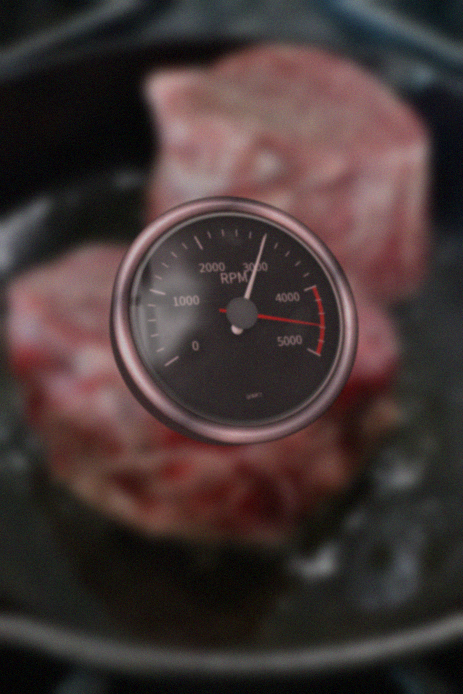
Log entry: 3000 rpm
